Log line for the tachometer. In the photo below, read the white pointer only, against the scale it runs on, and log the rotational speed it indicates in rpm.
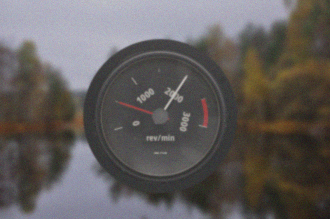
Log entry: 2000 rpm
